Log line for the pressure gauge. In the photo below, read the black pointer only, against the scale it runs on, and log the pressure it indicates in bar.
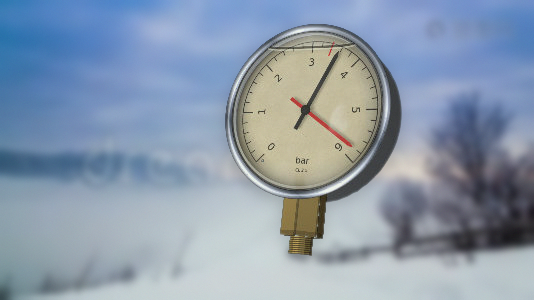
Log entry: 3.6 bar
